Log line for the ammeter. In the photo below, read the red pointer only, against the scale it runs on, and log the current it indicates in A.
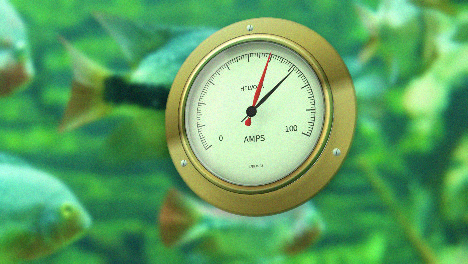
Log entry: 60 A
